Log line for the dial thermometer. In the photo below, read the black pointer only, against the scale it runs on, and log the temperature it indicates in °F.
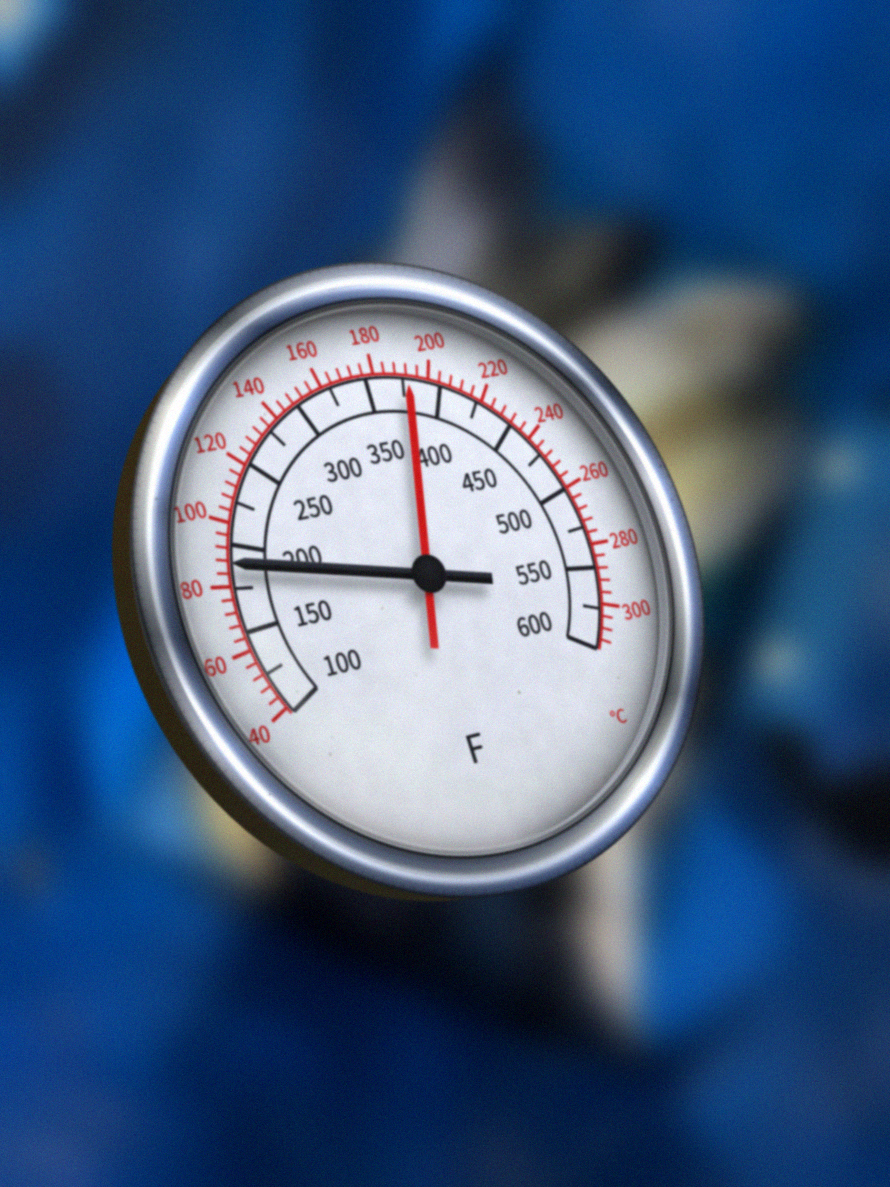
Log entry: 187.5 °F
